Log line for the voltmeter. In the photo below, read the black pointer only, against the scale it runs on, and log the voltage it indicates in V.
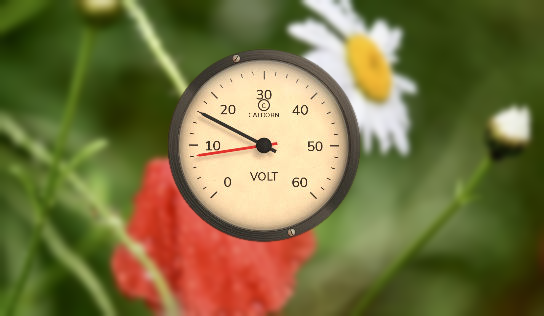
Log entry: 16 V
